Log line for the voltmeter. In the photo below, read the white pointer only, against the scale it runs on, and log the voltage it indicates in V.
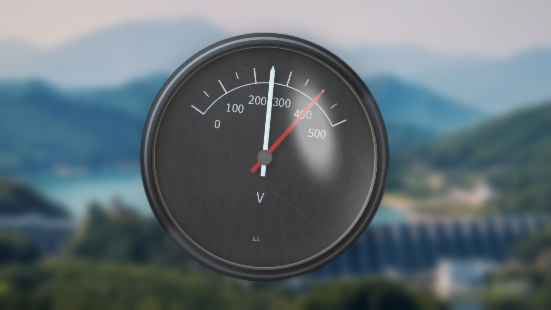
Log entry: 250 V
